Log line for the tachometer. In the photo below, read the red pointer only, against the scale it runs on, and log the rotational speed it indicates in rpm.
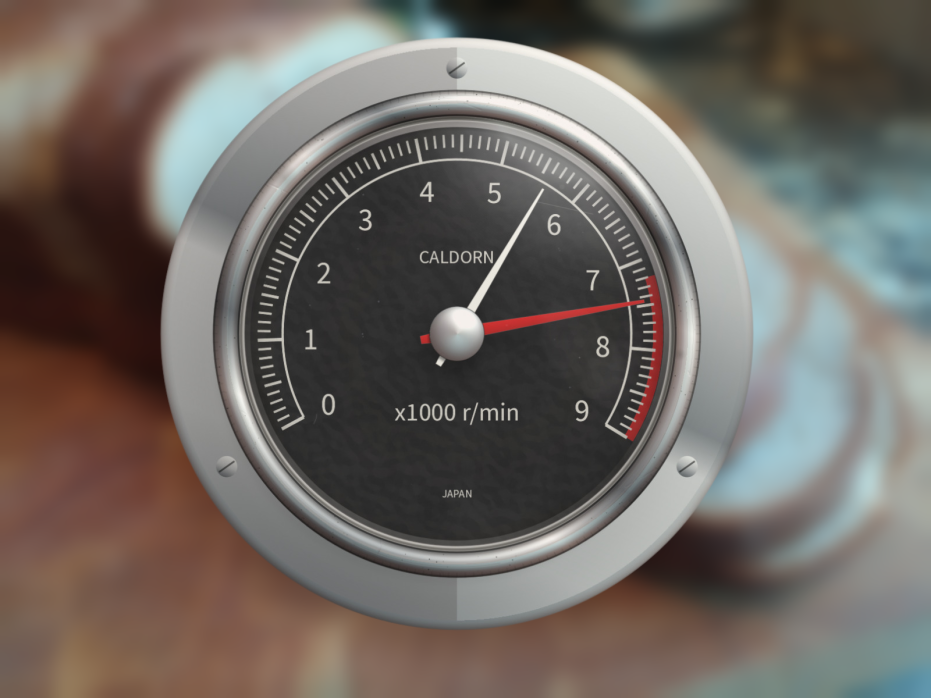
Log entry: 7450 rpm
